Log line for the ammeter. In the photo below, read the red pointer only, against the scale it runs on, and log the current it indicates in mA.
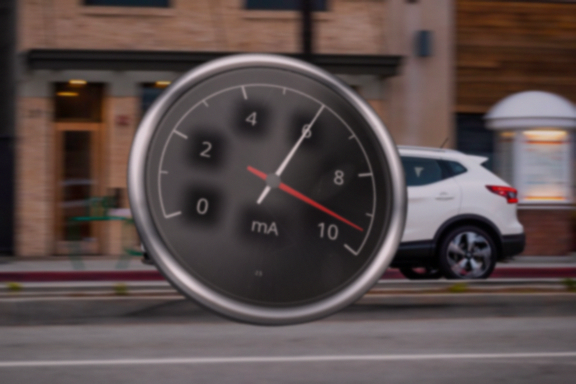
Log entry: 9.5 mA
